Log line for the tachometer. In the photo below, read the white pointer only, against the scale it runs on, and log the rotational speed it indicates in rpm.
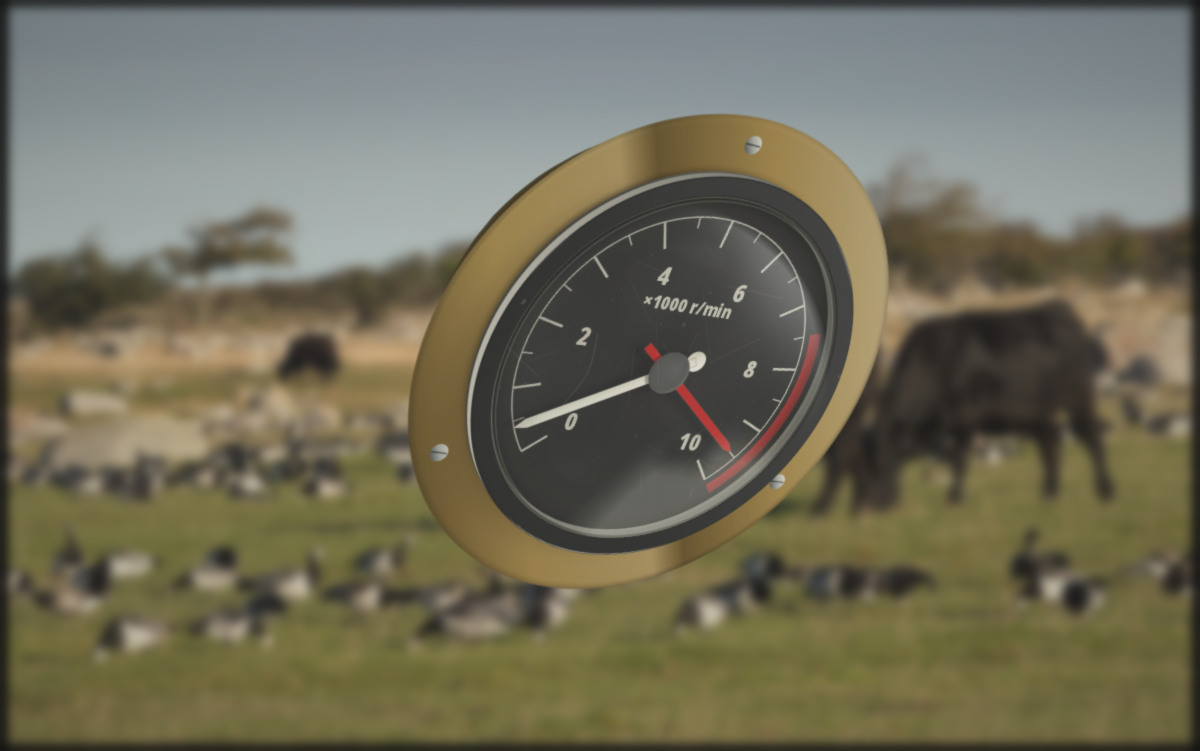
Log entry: 500 rpm
